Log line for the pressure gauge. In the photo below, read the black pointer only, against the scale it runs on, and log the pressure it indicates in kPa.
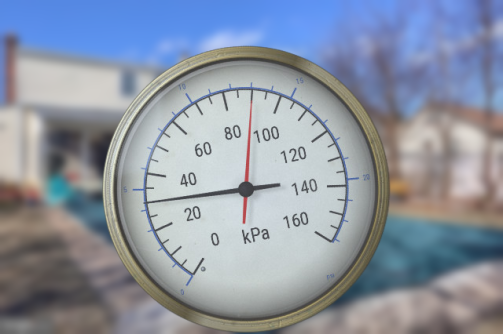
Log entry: 30 kPa
